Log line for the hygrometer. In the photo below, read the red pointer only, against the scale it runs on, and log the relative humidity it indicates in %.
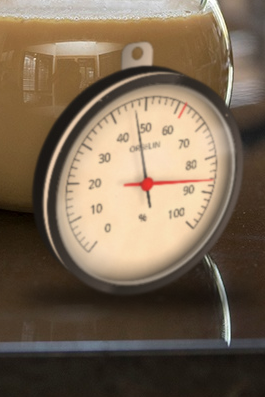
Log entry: 86 %
